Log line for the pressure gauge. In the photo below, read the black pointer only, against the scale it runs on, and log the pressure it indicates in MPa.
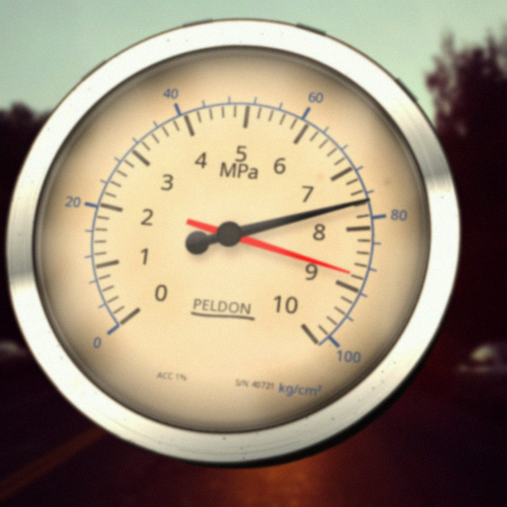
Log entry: 7.6 MPa
